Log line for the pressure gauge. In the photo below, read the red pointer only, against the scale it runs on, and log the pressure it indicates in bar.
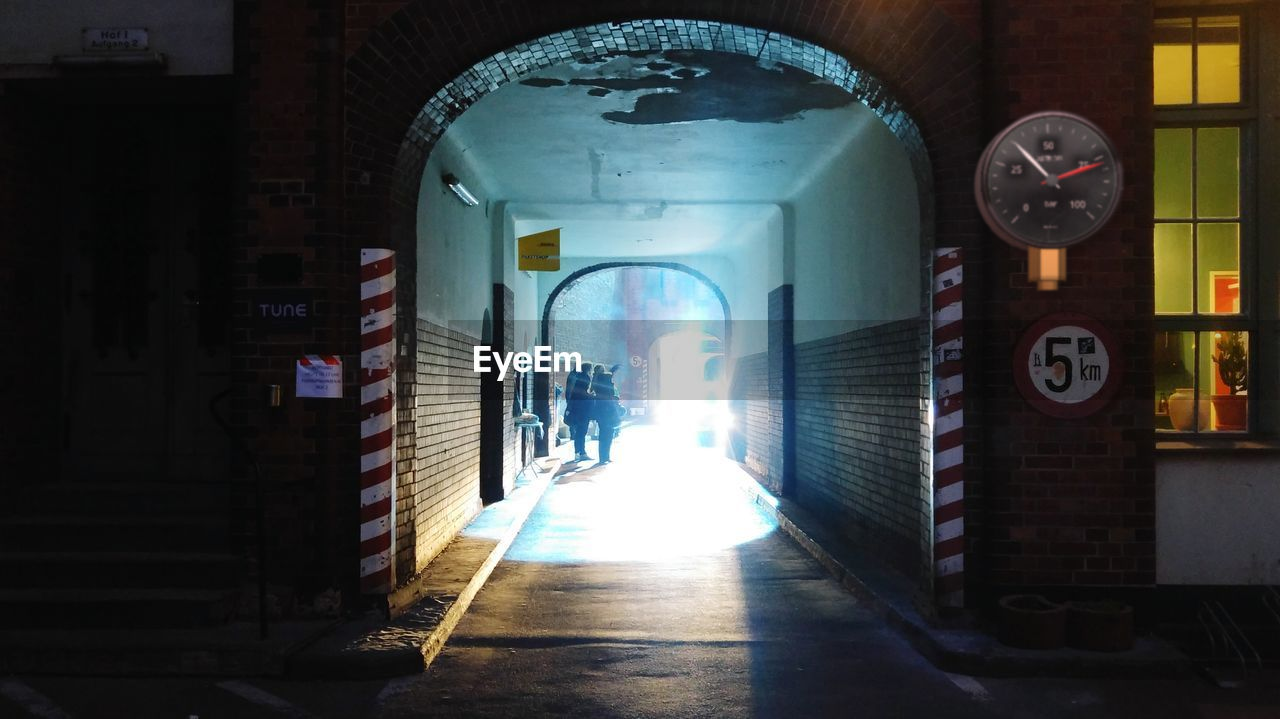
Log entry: 77.5 bar
